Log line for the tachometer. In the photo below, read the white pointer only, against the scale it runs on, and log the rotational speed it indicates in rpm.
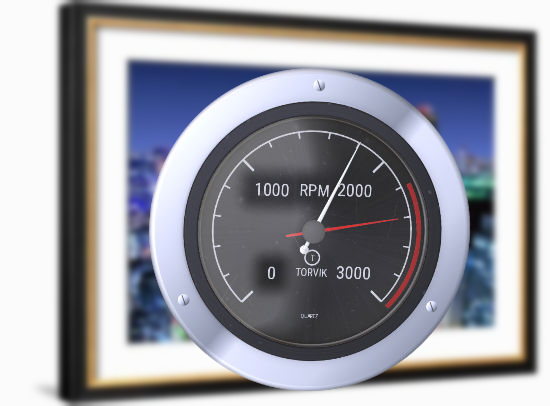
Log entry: 1800 rpm
